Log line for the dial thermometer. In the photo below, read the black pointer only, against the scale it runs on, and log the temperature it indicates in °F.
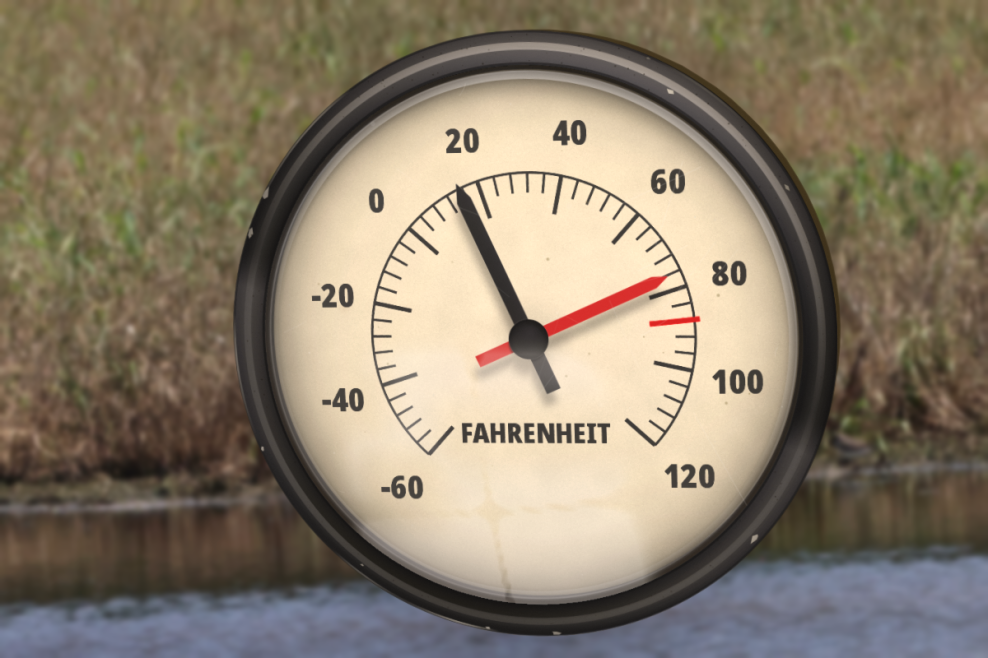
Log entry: 16 °F
